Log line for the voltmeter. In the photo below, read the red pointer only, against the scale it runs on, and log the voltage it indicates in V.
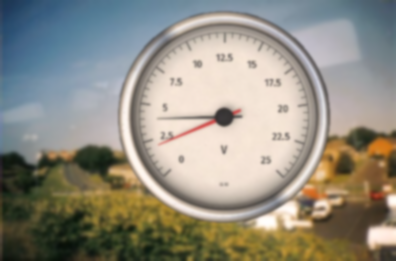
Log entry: 2 V
